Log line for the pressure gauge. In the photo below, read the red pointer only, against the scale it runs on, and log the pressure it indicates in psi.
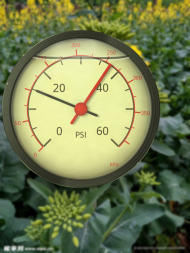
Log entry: 37.5 psi
